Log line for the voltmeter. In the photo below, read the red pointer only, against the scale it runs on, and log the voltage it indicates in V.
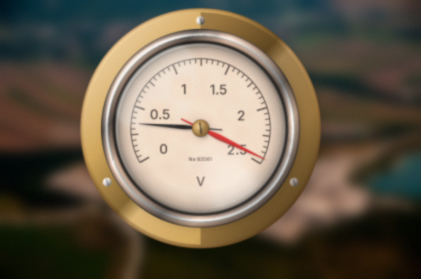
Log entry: 2.45 V
